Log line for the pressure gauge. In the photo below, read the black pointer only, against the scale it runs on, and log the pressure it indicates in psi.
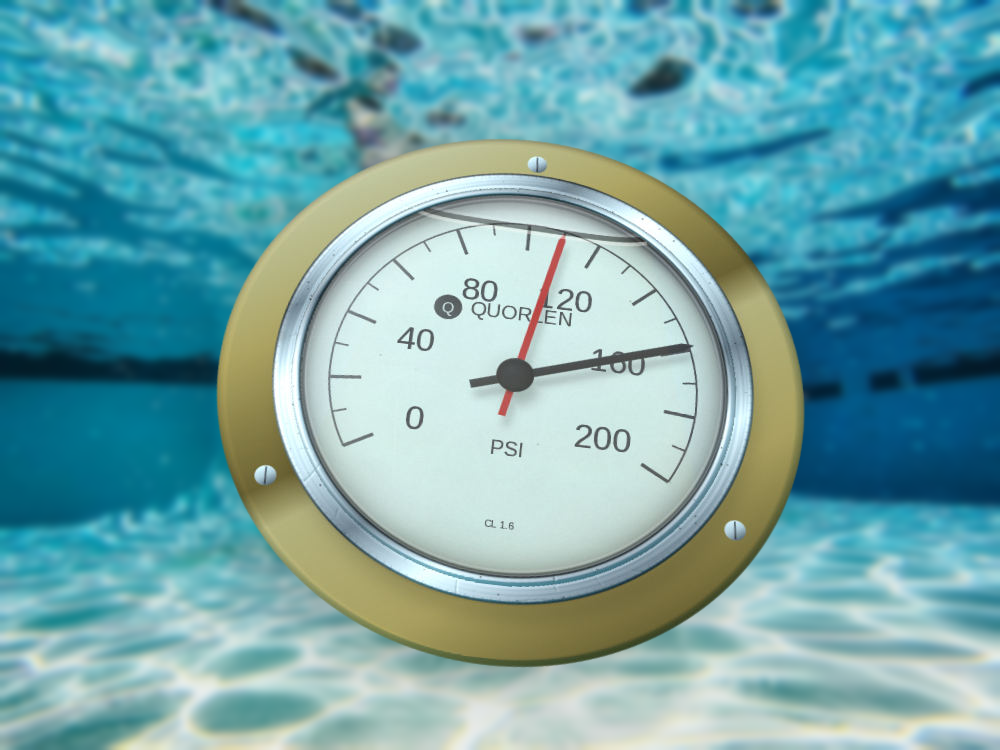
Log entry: 160 psi
